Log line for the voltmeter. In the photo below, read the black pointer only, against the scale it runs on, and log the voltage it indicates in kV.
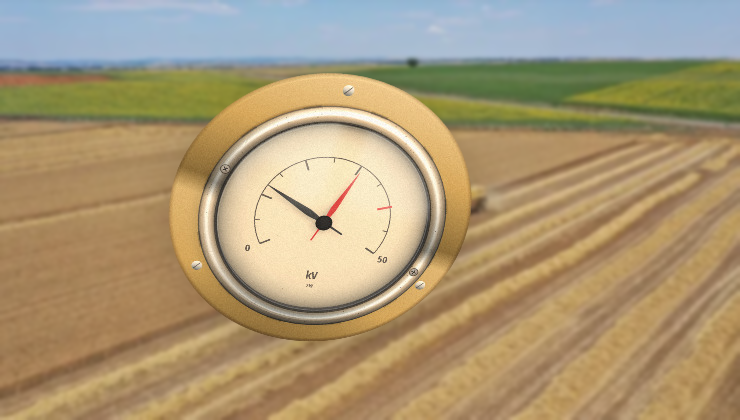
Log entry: 12.5 kV
